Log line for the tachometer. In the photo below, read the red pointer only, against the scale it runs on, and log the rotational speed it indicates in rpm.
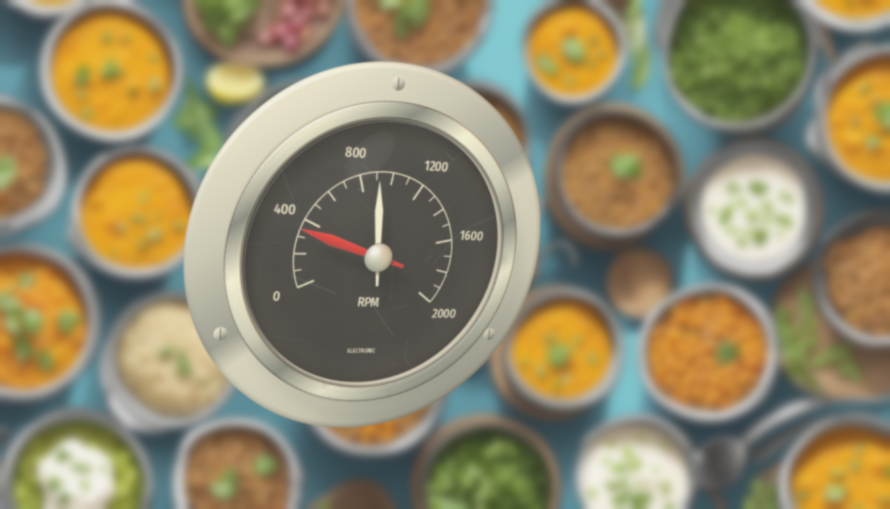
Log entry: 350 rpm
